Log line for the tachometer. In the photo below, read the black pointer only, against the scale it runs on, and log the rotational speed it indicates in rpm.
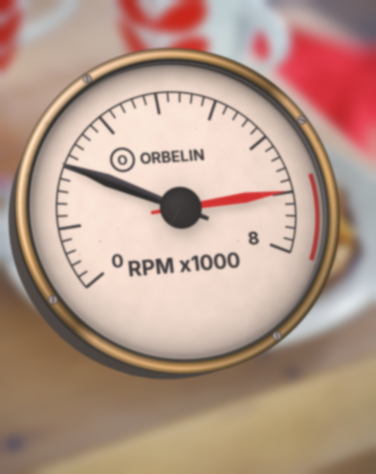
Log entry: 2000 rpm
